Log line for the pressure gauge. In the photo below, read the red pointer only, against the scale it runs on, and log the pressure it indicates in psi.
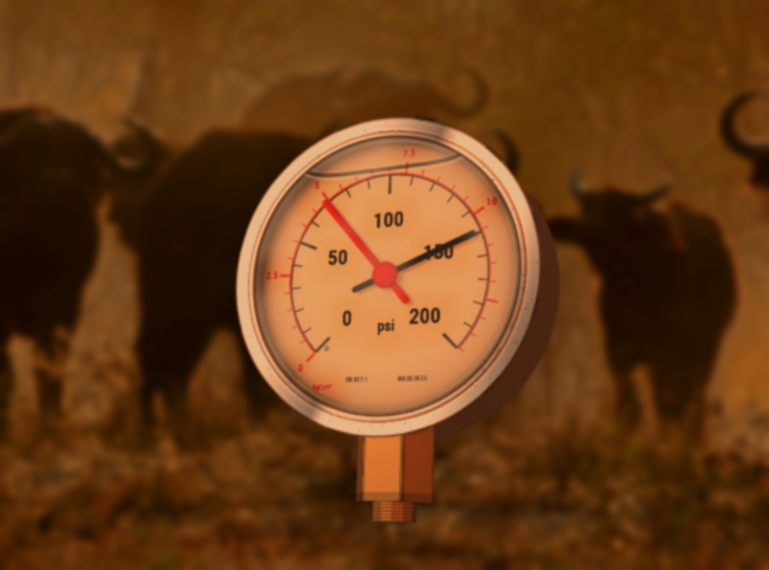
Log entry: 70 psi
